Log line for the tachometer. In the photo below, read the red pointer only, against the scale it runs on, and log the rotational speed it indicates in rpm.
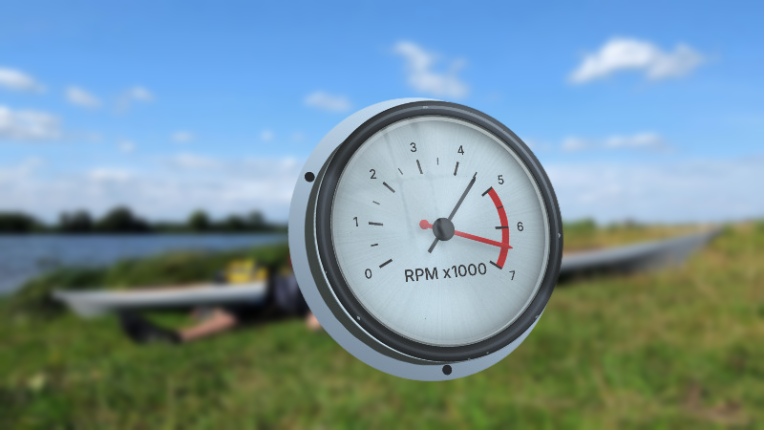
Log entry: 6500 rpm
